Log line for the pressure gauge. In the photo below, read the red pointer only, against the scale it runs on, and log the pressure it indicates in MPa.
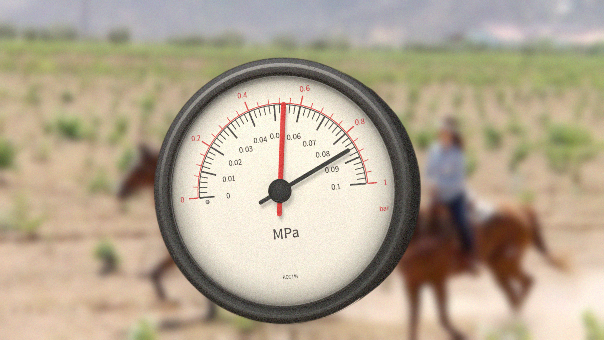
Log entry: 0.054 MPa
